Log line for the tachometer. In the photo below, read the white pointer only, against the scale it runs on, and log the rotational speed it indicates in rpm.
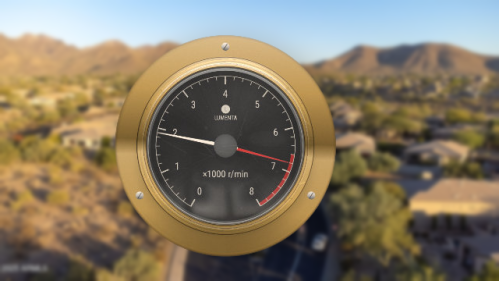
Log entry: 1900 rpm
